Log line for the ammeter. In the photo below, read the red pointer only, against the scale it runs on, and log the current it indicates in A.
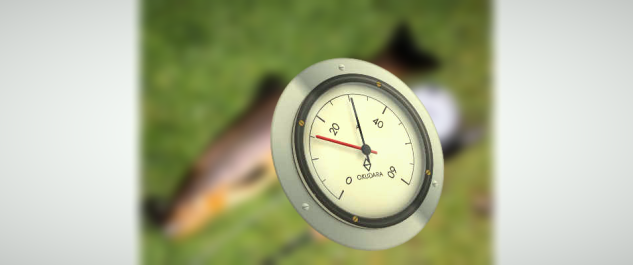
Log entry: 15 A
